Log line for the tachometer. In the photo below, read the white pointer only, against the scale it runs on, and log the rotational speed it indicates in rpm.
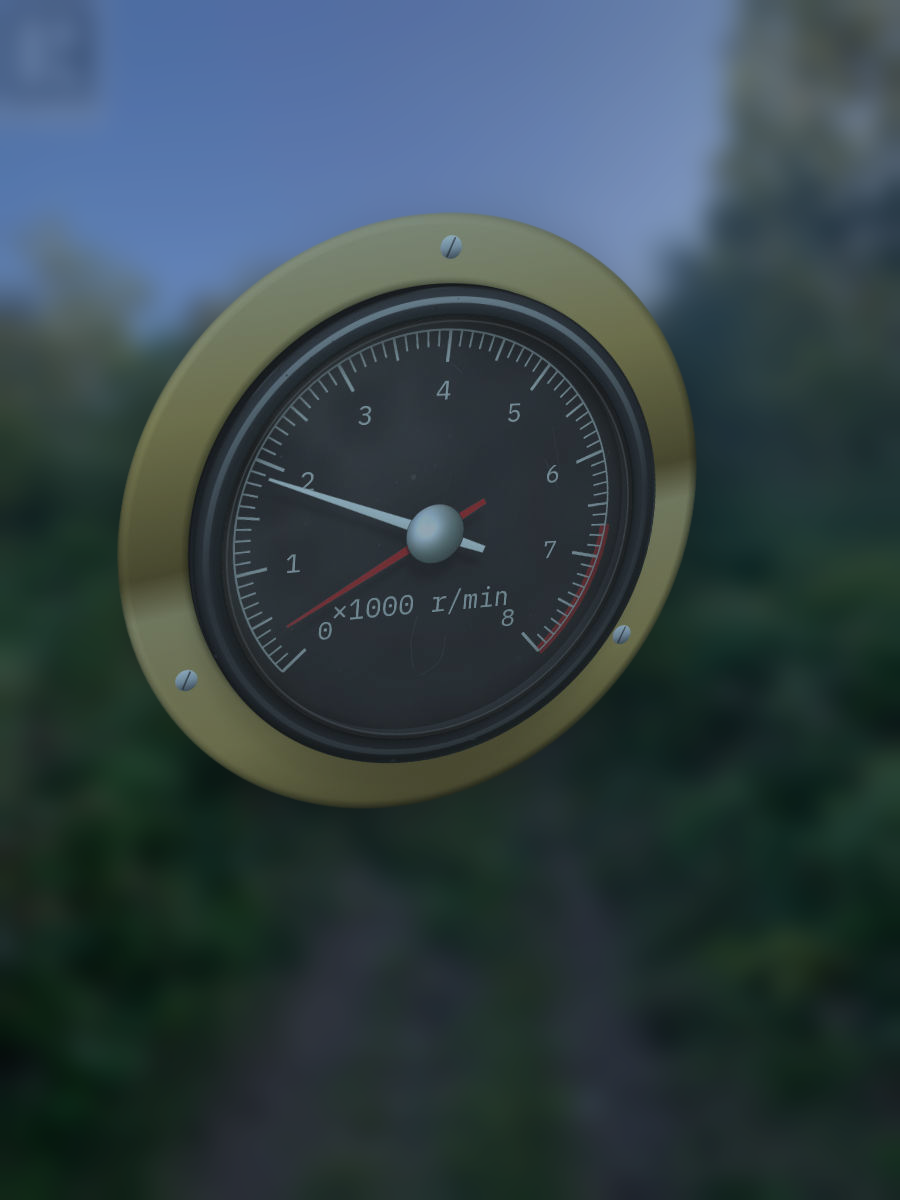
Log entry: 1900 rpm
